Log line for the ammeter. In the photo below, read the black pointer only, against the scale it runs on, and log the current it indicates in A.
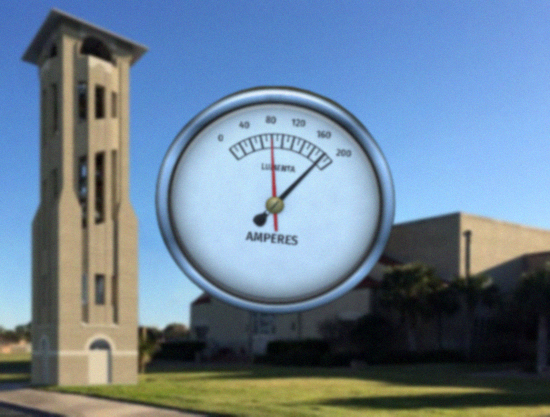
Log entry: 180 A
